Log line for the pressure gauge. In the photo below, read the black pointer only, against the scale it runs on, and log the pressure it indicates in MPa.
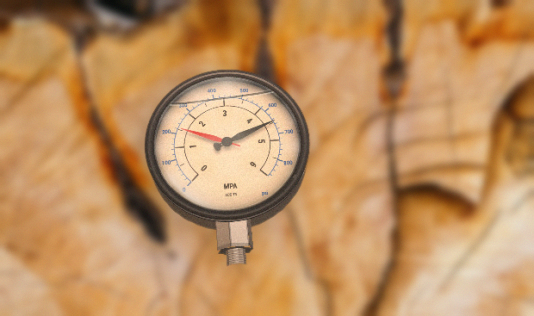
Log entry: 4.5 MPa
